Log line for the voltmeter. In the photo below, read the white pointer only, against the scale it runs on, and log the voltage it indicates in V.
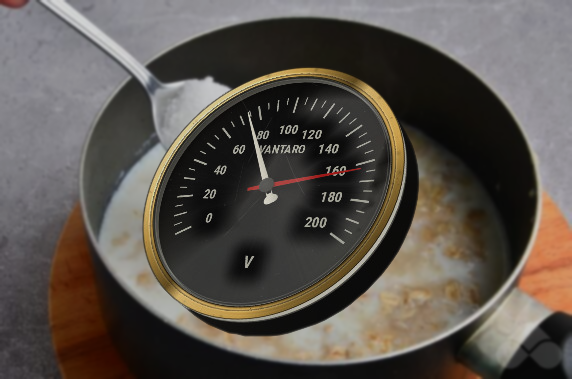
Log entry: 75 V
